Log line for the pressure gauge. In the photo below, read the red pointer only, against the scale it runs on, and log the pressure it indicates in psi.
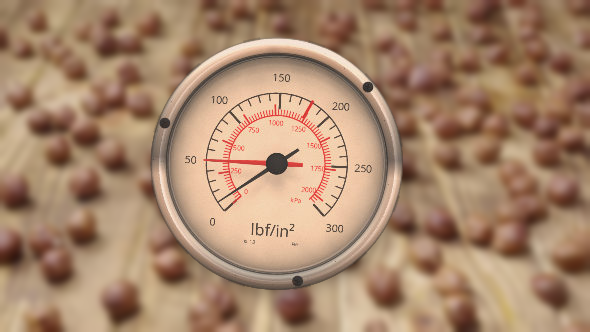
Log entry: 50 psi
